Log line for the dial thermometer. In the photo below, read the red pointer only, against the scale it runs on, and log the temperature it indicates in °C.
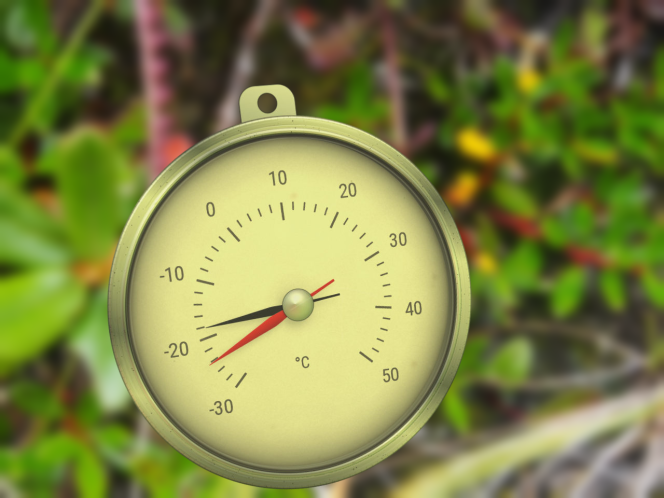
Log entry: -24 °C
